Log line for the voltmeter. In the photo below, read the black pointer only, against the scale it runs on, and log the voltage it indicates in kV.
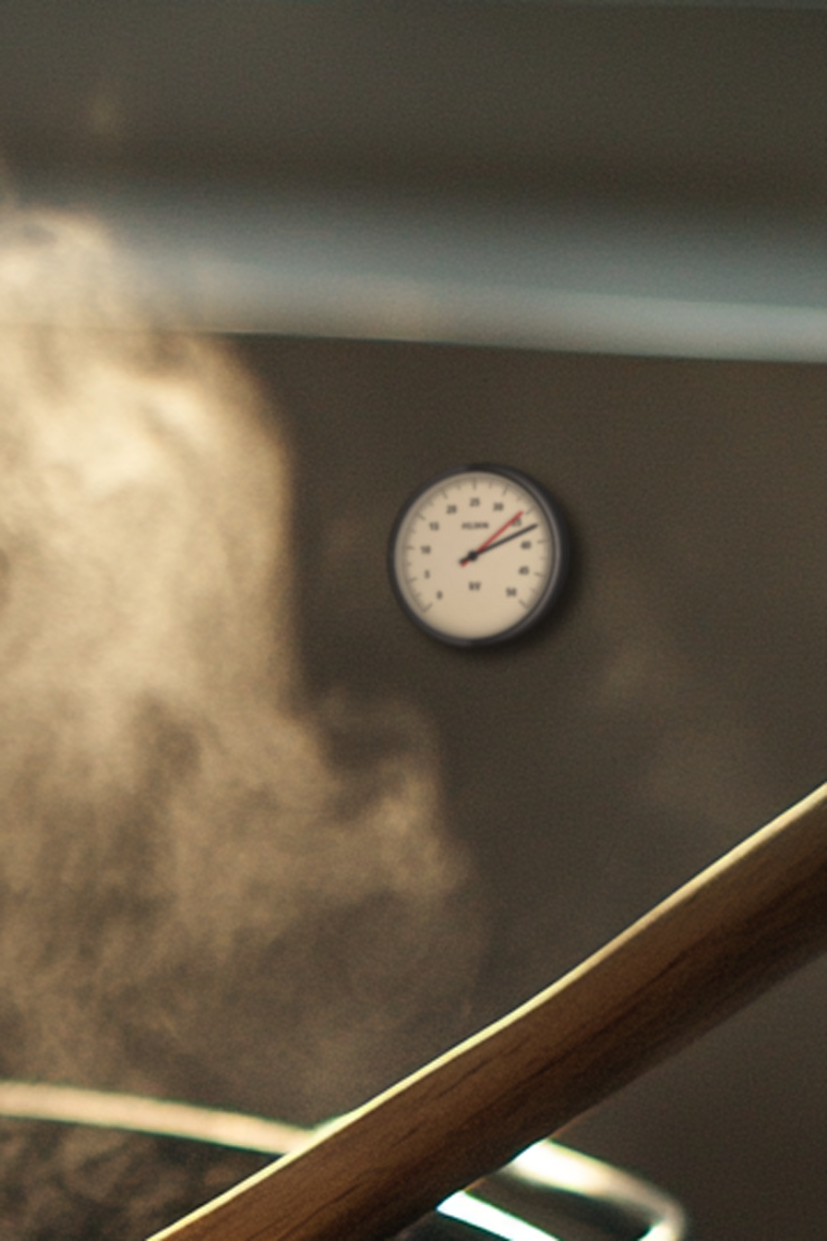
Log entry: 37.5 kV
